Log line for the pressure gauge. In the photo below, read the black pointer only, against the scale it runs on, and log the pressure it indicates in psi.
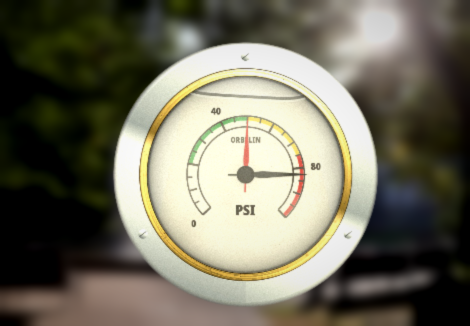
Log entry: 82.5 psi
